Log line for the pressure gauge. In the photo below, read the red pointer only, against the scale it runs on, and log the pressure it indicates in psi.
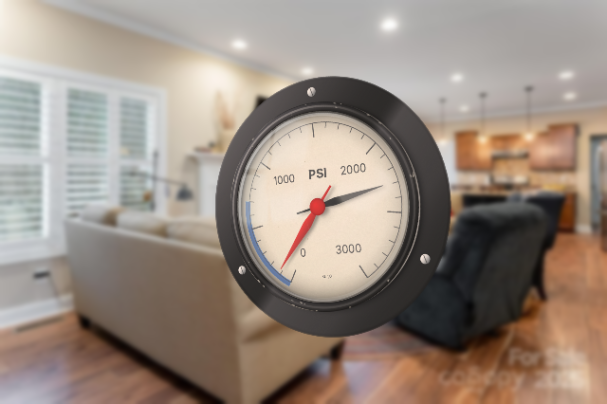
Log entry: 100 psi
